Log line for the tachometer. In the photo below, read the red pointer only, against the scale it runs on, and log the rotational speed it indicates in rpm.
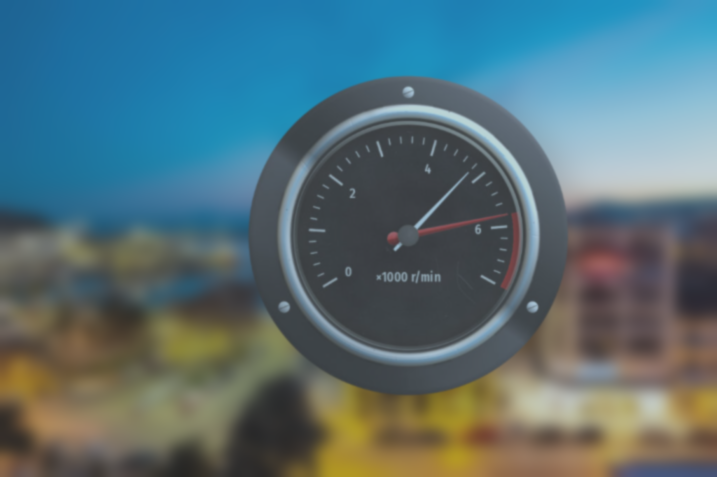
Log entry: 5800 rpm
